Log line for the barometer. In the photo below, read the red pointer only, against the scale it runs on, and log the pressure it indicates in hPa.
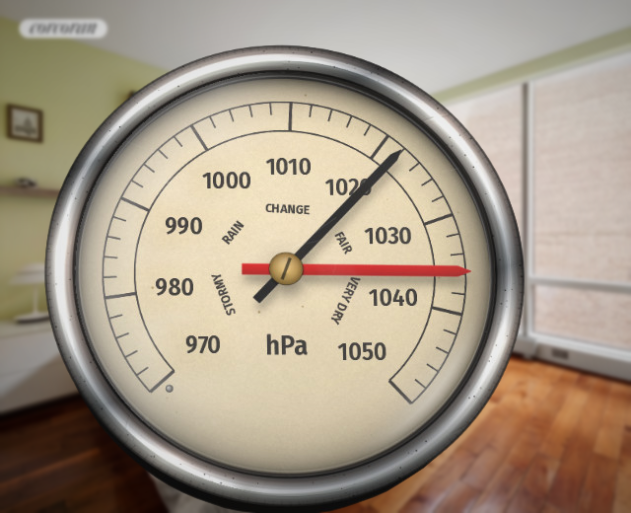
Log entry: 1036 hPa
